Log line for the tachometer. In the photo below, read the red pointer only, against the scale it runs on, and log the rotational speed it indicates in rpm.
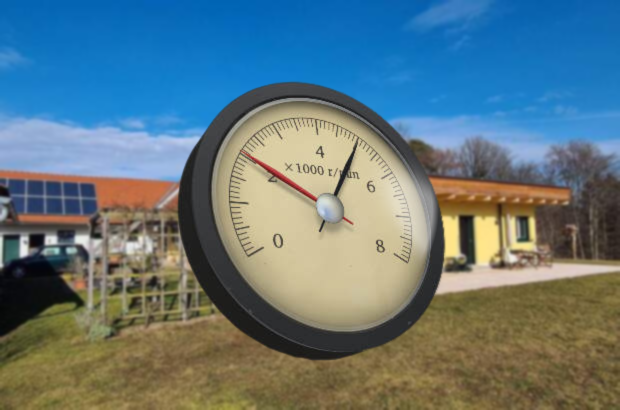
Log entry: 2000 rpm
